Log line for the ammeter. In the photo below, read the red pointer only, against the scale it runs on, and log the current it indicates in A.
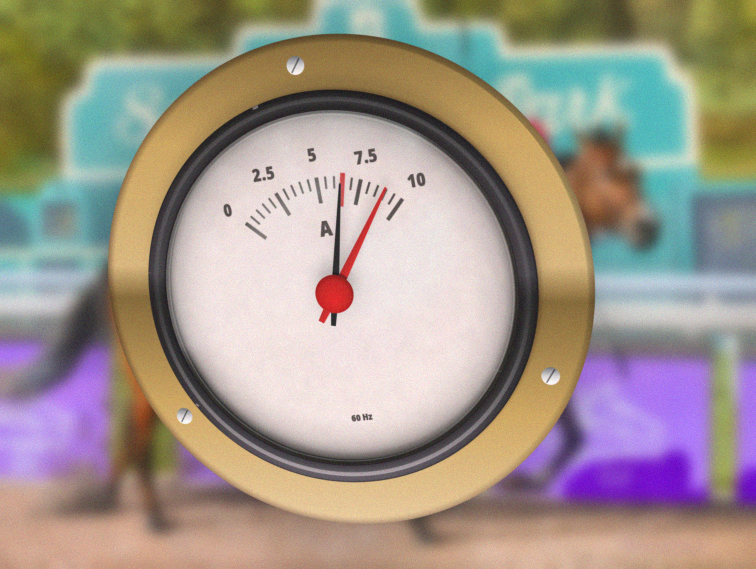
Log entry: 9 A
